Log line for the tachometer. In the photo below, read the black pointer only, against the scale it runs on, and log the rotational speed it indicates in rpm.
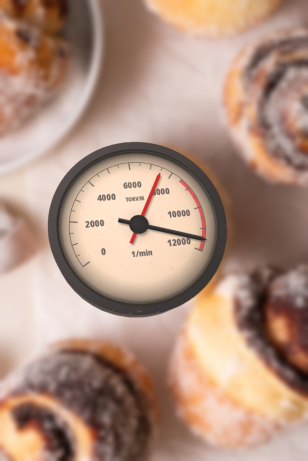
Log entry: 11500 rpm
